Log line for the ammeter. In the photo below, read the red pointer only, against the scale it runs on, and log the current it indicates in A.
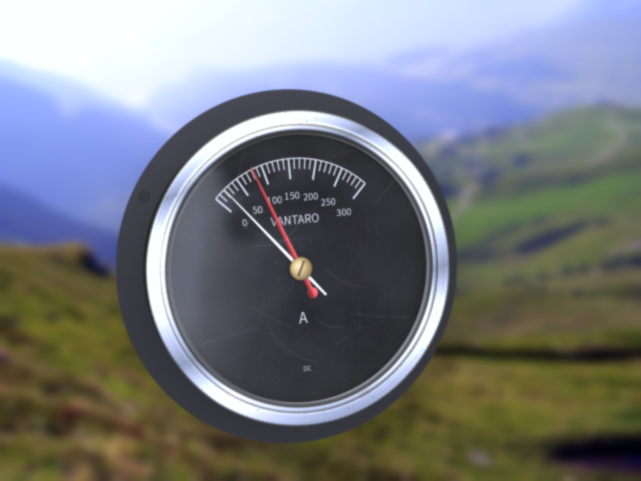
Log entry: 80 A
